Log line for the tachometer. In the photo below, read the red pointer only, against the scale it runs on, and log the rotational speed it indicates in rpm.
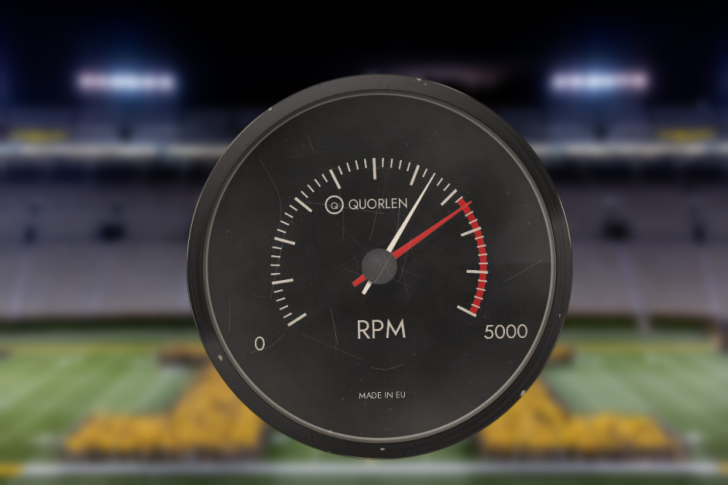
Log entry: 3700 rpm
